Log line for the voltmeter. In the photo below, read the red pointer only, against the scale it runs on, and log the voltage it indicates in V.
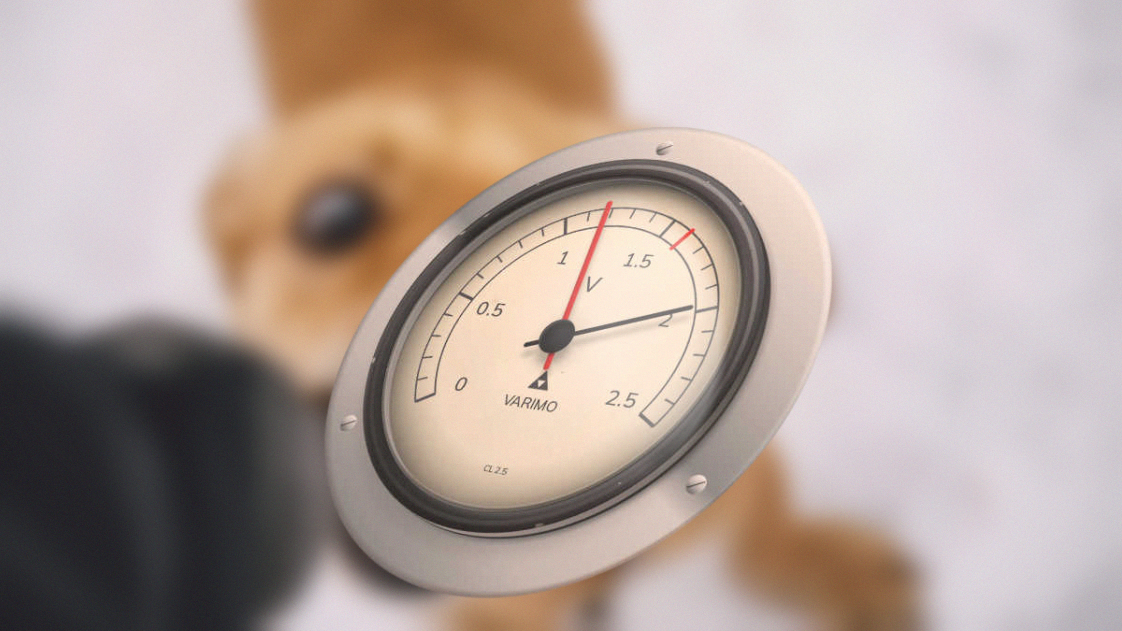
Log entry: 1.2 V
